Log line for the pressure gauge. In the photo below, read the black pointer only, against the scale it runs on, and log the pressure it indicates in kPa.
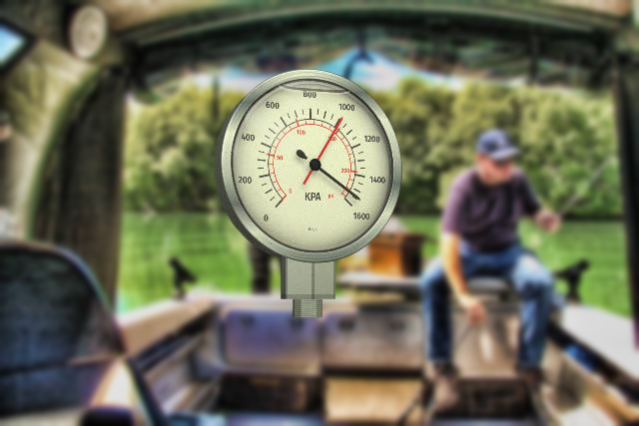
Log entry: 1550 kPa
